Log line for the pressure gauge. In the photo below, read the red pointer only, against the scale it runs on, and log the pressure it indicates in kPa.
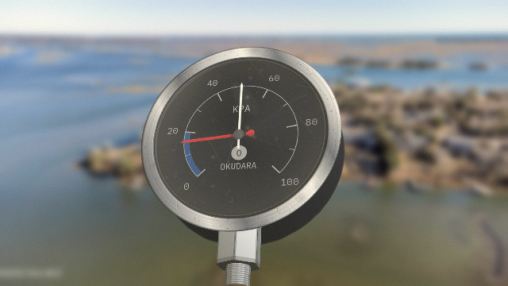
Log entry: 15 kPa
